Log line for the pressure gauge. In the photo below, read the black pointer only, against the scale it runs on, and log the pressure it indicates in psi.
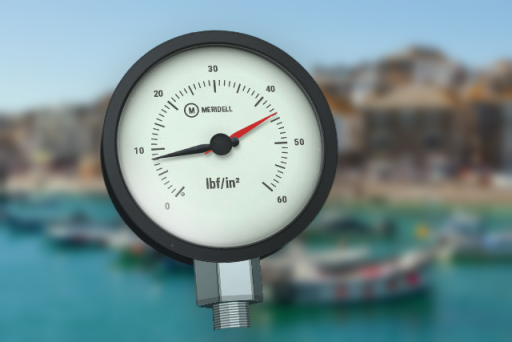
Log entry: 8 psi
